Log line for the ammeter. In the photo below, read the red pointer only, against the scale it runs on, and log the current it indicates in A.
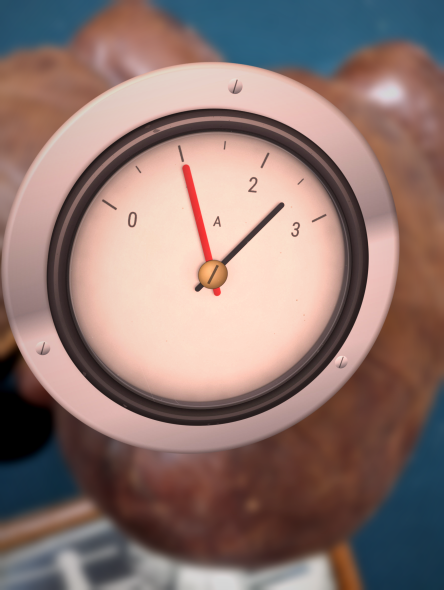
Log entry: 1 A
